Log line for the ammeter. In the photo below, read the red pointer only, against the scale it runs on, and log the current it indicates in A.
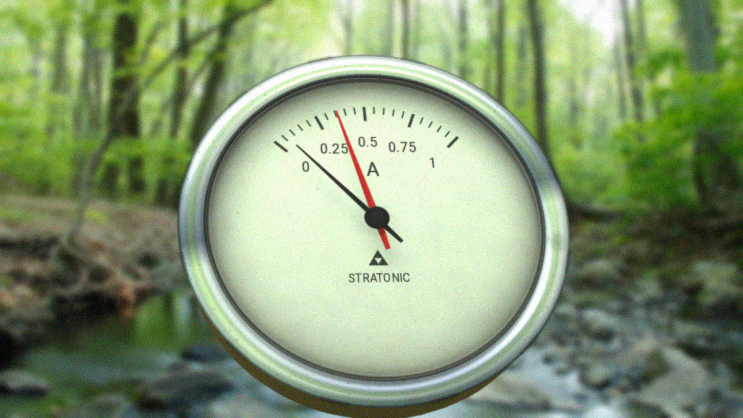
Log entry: 0.35 A
